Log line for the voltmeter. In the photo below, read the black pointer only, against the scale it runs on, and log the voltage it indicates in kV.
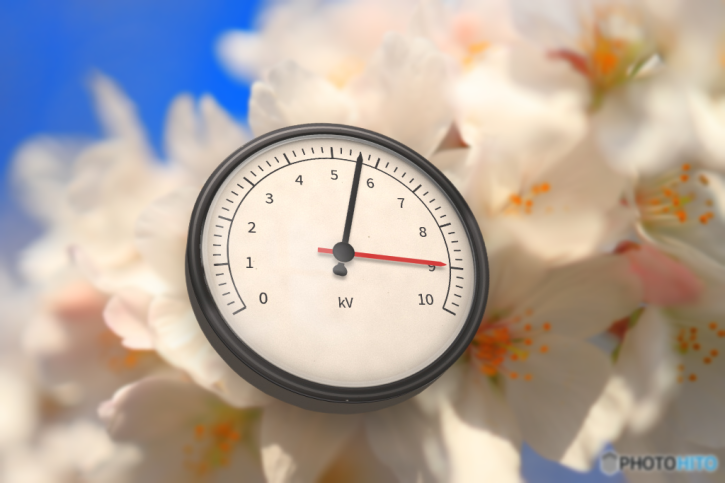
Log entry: 5.6 kV
